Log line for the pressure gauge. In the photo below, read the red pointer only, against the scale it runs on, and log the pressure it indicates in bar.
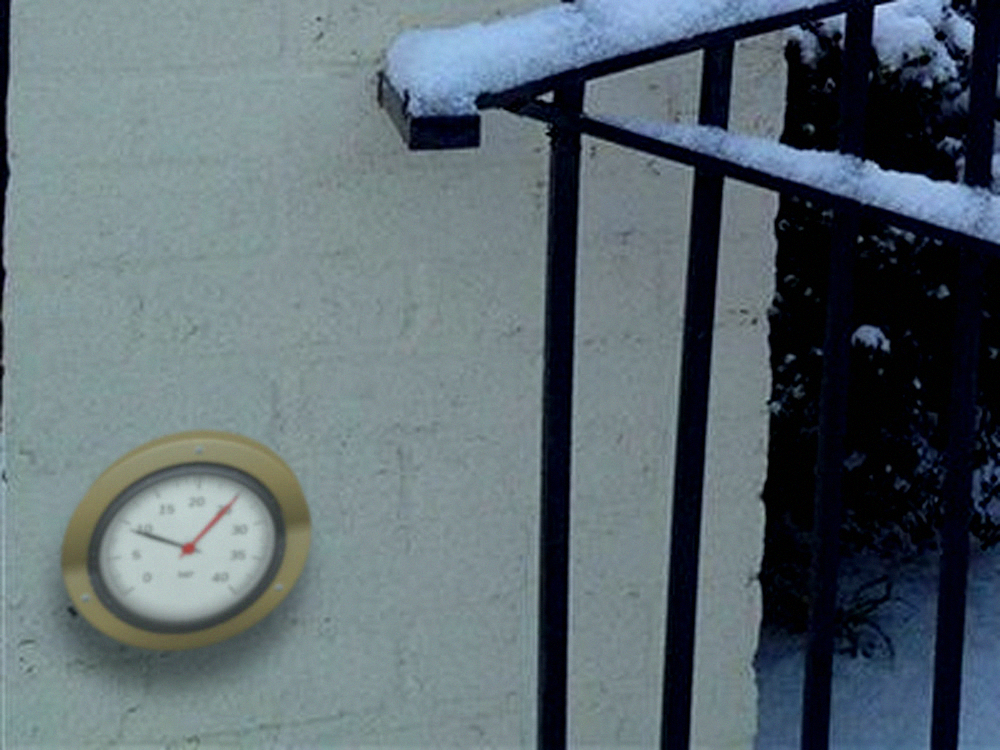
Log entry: 25 bar
